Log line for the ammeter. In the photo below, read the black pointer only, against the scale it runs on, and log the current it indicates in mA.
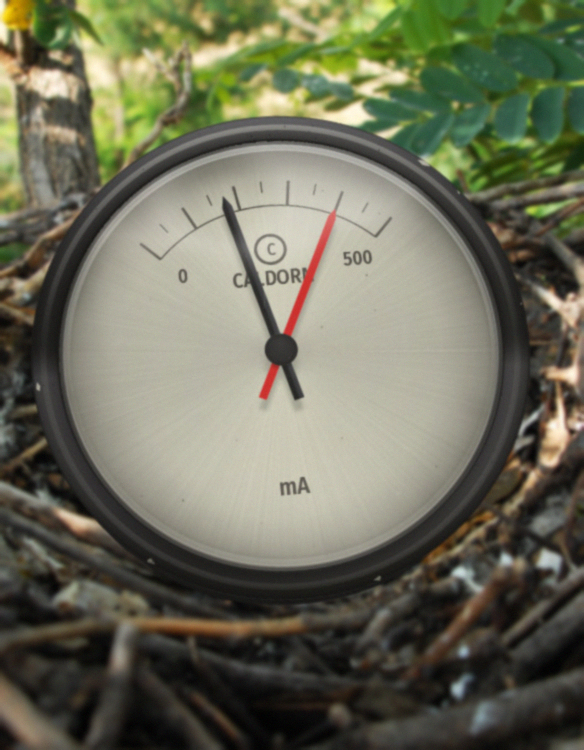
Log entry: 175 mA
